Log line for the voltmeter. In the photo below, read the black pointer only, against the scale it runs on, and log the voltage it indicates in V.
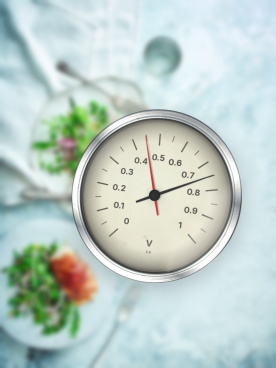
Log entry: 0.75 V
